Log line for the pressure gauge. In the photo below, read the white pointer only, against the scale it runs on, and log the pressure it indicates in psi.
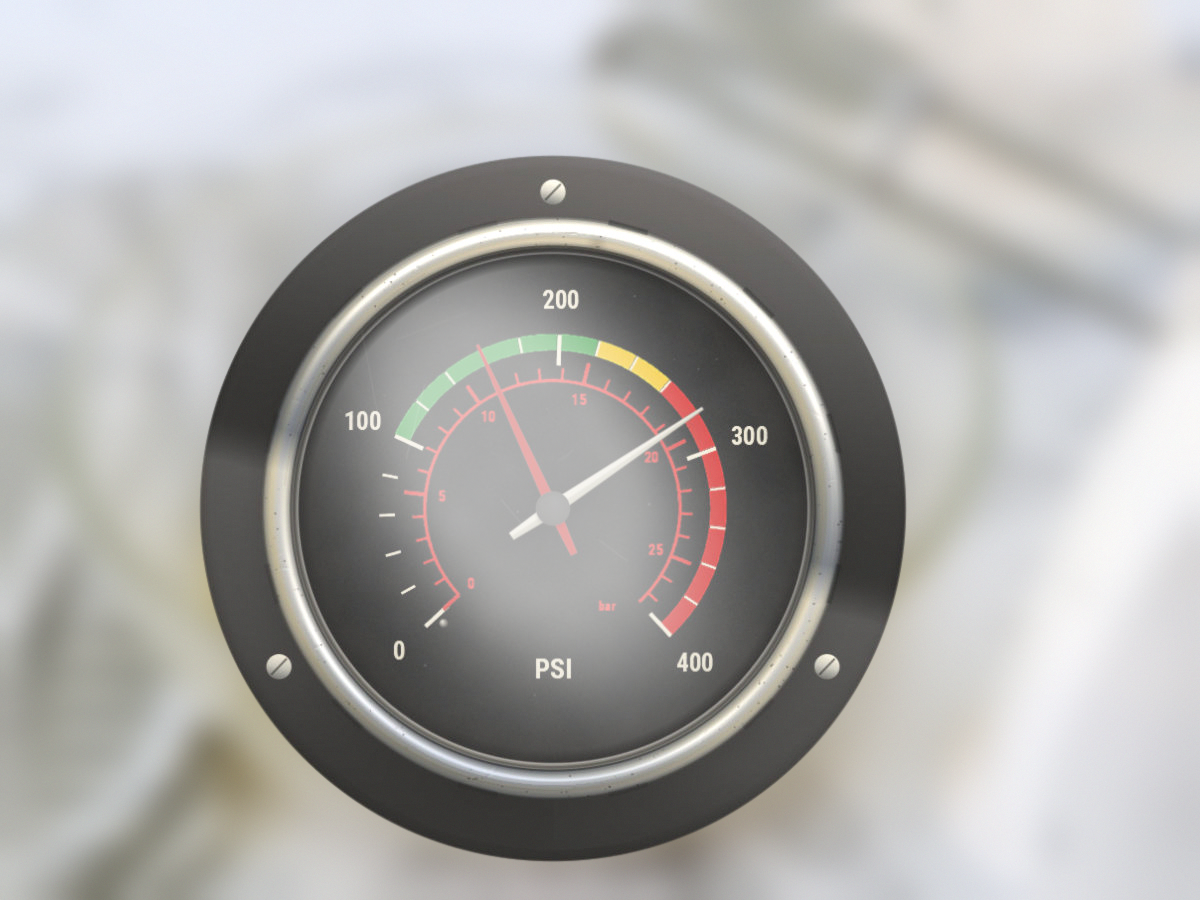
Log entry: 280 psi
